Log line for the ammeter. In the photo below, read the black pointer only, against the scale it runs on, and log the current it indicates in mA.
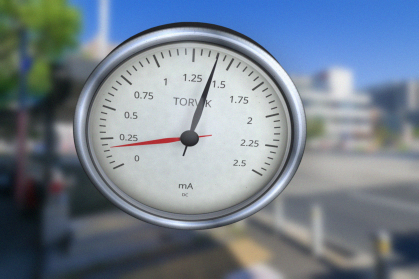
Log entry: 1.4 mA
